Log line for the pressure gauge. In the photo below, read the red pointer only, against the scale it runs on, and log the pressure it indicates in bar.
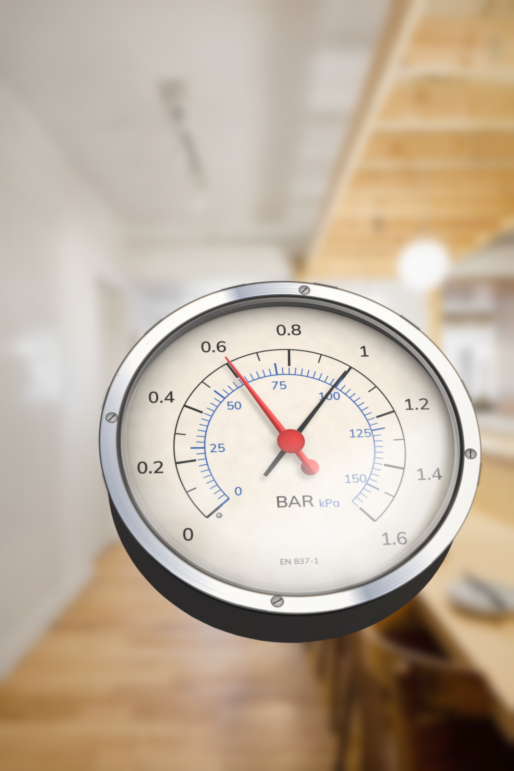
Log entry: 0.6 bar
